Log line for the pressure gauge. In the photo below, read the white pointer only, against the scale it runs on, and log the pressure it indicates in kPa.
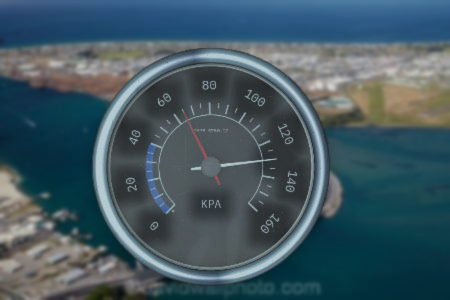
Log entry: 130 kPa
